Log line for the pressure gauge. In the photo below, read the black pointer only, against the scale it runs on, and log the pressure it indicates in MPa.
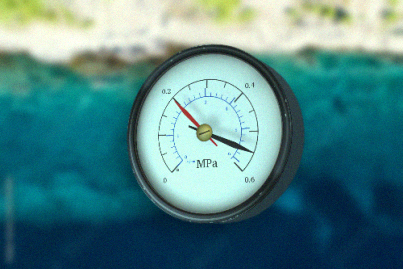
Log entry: 0.55 MPa
